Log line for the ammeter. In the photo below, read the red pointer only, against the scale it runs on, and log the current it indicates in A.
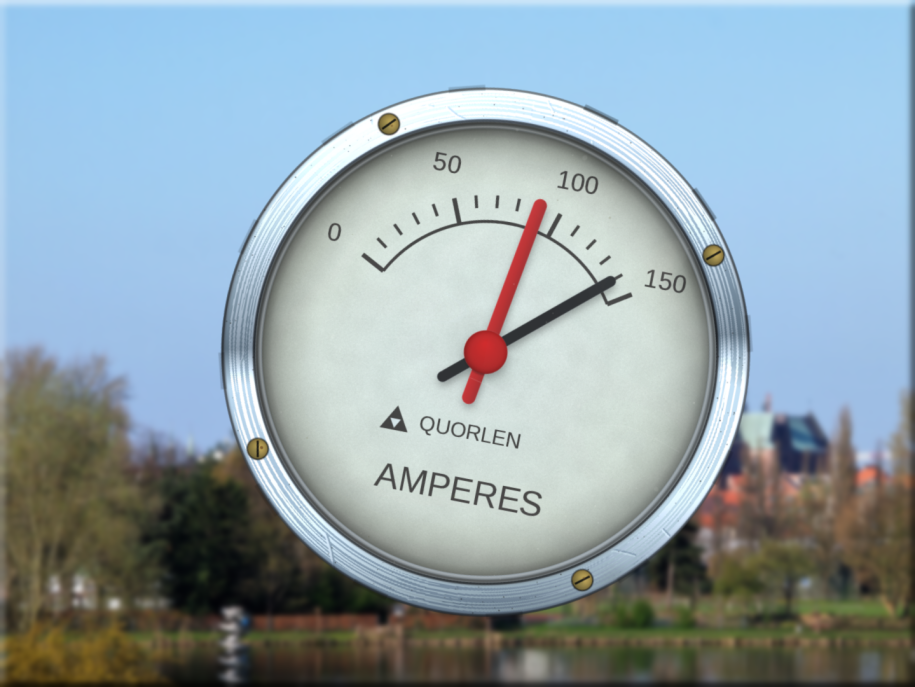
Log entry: 90 A
